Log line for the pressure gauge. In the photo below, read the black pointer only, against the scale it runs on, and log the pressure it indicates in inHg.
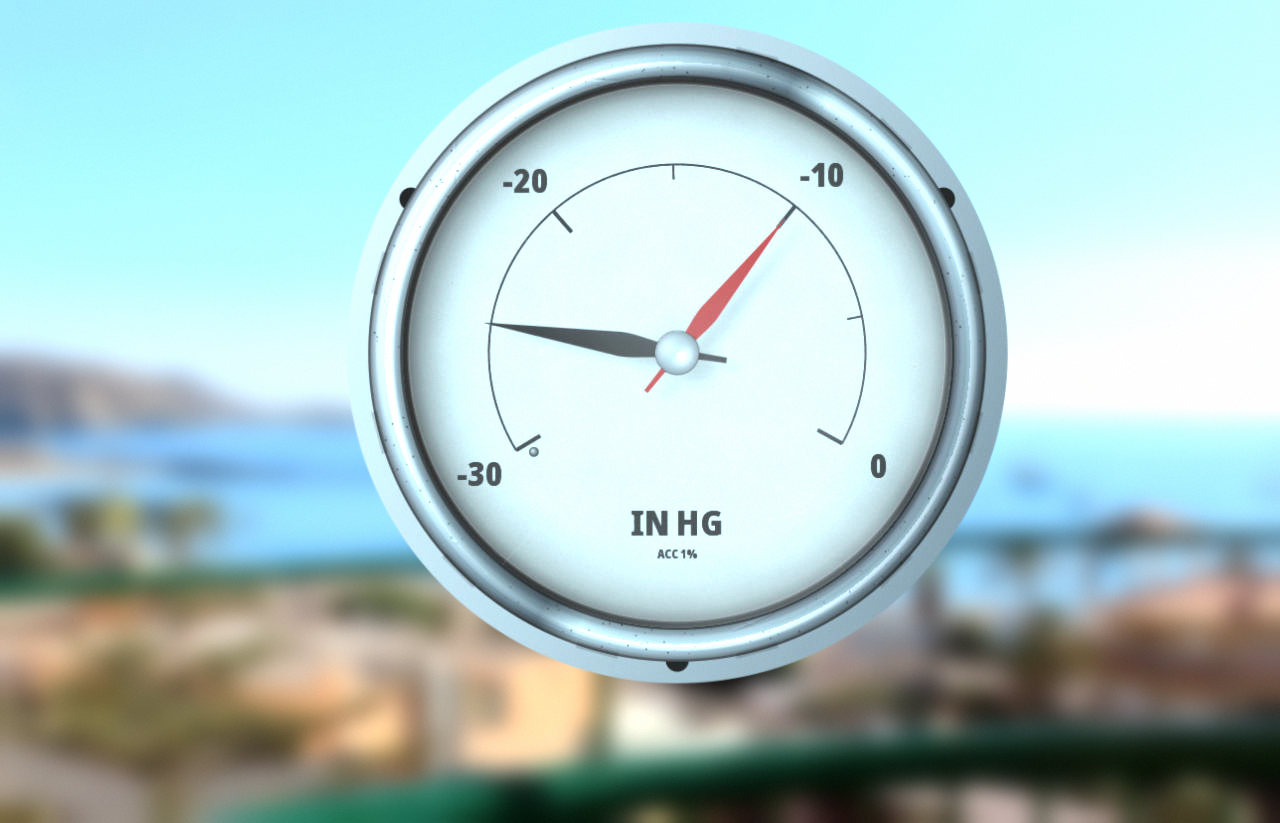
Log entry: -25 inHg
